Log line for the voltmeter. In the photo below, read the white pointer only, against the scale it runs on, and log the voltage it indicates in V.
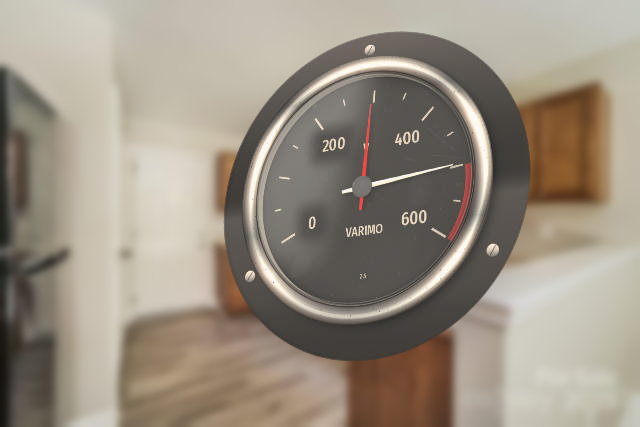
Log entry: 500 V
